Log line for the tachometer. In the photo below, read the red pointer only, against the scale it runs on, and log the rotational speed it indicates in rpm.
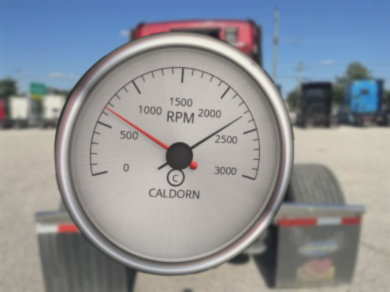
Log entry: 650 rpm
